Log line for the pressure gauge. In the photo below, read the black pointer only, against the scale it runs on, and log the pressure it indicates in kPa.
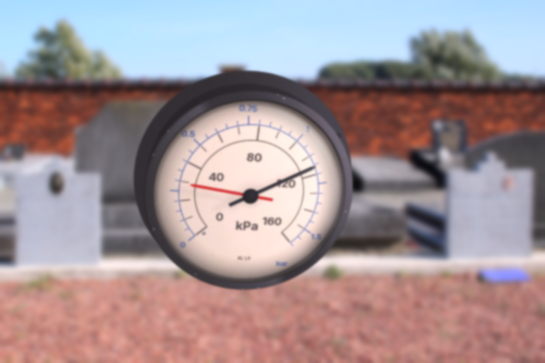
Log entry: 115 kPa
